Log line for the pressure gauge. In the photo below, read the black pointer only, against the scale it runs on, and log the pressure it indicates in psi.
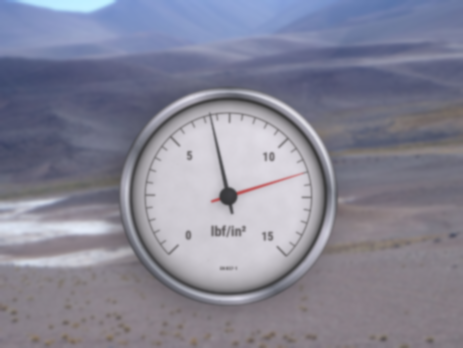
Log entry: 6.75 psi
